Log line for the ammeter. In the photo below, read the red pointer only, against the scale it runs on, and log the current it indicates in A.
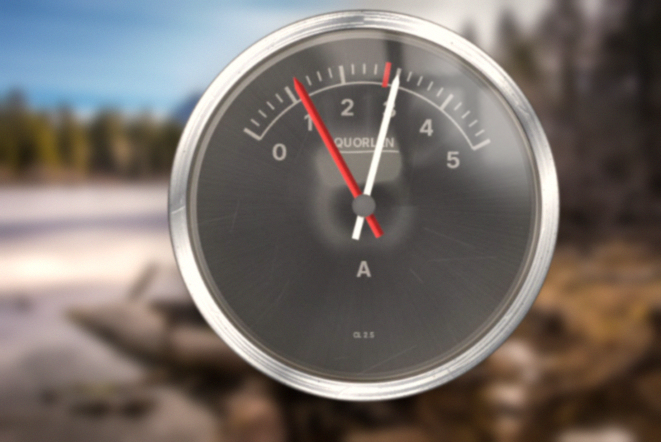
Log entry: 1.2 A
